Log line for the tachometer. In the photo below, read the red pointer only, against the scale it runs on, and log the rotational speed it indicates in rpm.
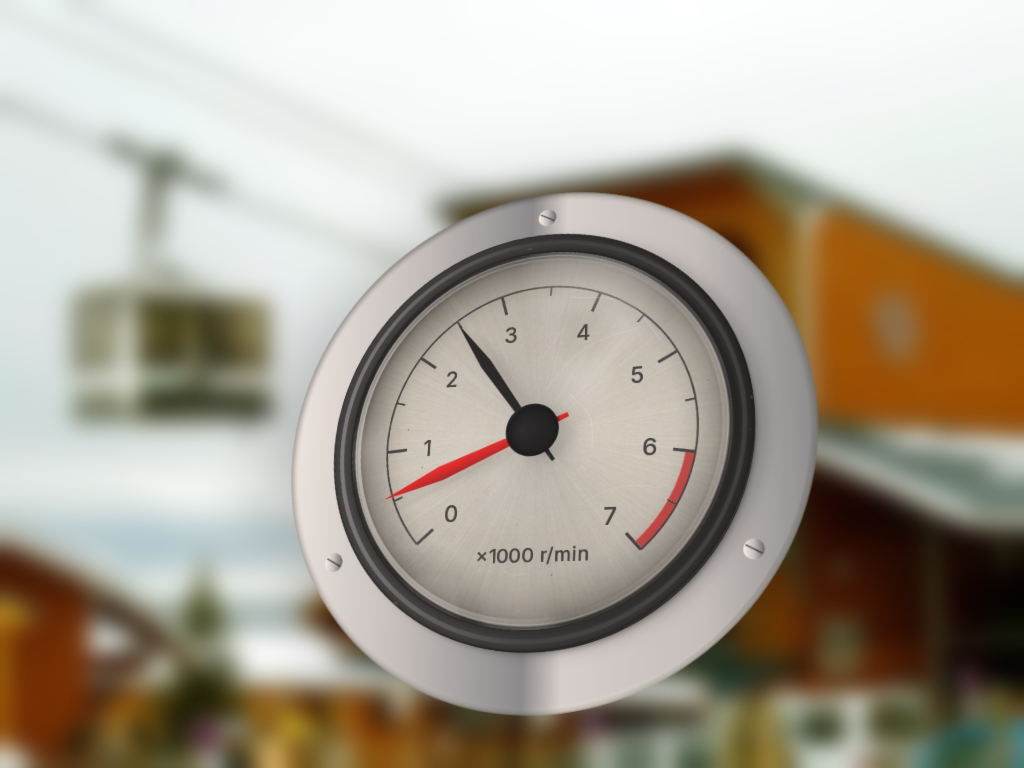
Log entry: 500 rpm
